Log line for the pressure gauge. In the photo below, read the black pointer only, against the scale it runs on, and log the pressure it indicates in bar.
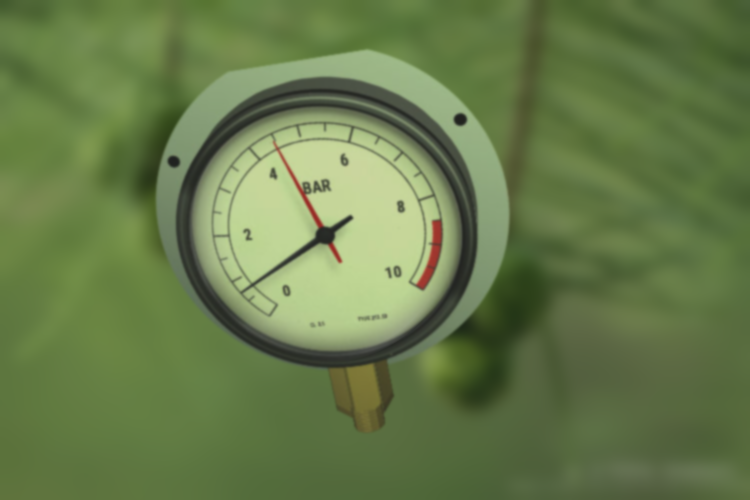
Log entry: 0.75 bar
